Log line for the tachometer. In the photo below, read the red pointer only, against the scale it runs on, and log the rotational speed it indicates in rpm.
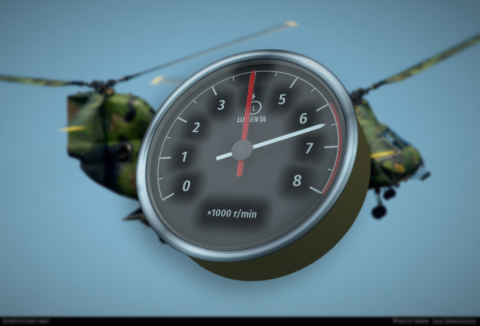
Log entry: 4000 rpm
